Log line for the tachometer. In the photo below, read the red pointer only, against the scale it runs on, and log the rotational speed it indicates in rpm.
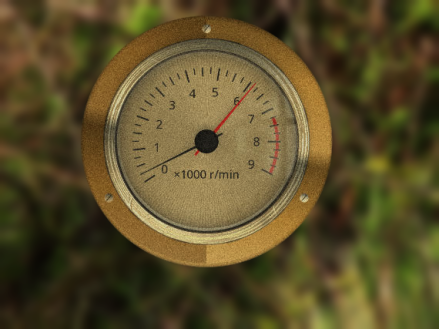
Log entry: 6125 rpm
